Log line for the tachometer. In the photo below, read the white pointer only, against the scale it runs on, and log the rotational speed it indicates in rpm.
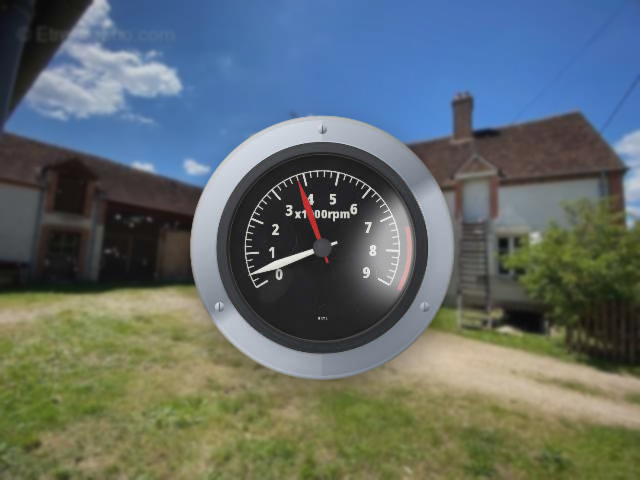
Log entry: 400 rpm
